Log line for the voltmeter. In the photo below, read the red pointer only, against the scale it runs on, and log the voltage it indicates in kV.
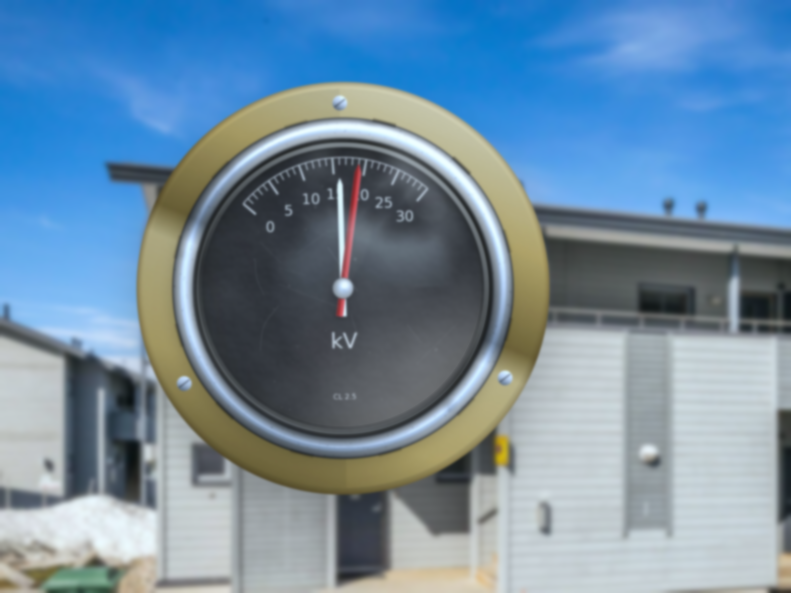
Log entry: 19 kV
